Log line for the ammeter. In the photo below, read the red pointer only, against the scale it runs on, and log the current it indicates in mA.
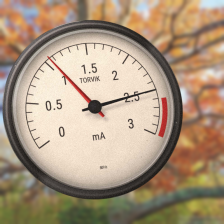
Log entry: 1.05 mA
